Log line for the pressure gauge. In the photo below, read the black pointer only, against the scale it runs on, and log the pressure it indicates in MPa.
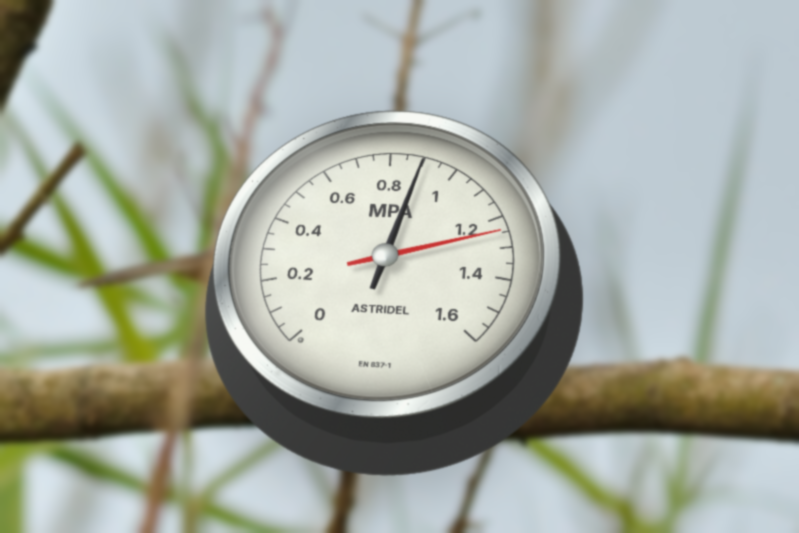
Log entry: 0.9 MPa
